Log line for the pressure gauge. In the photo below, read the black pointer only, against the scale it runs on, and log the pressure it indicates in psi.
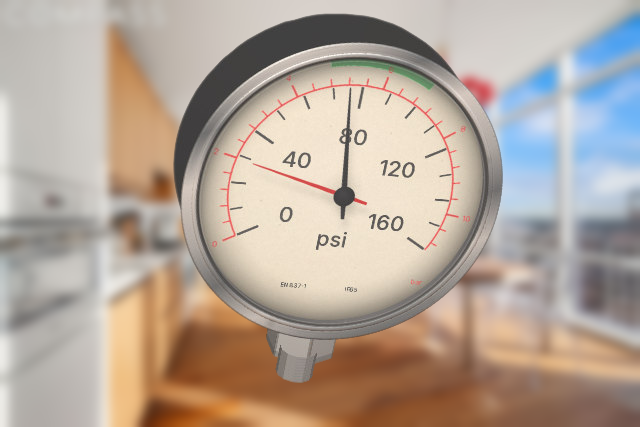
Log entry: 75 psi
